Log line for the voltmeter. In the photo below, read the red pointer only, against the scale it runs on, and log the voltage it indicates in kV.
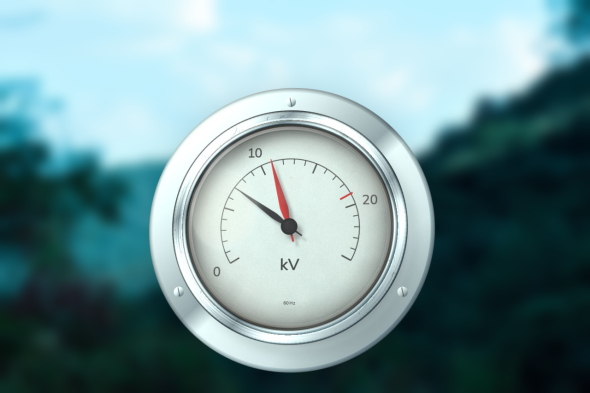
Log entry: 11 kV
